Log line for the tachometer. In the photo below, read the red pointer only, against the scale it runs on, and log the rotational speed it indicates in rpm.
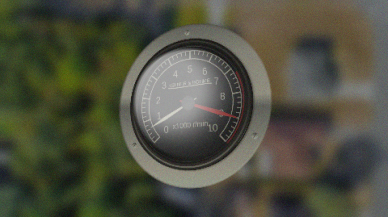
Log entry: 9000 rpm
